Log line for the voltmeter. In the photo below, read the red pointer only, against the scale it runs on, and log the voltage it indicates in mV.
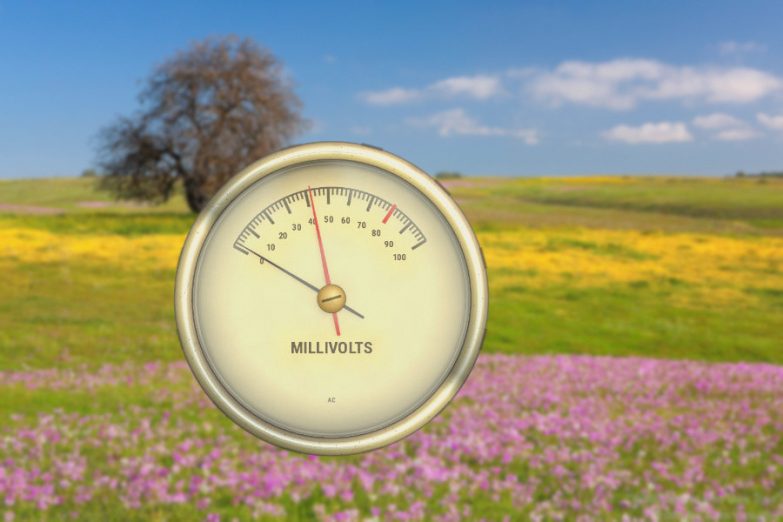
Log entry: 42 mV
